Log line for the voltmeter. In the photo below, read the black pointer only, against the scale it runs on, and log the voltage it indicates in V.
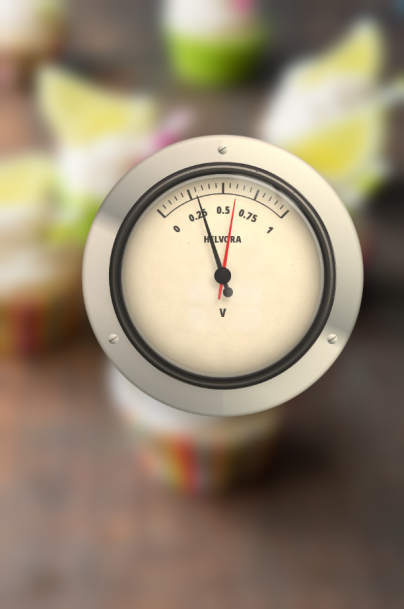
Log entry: 0.3 V
